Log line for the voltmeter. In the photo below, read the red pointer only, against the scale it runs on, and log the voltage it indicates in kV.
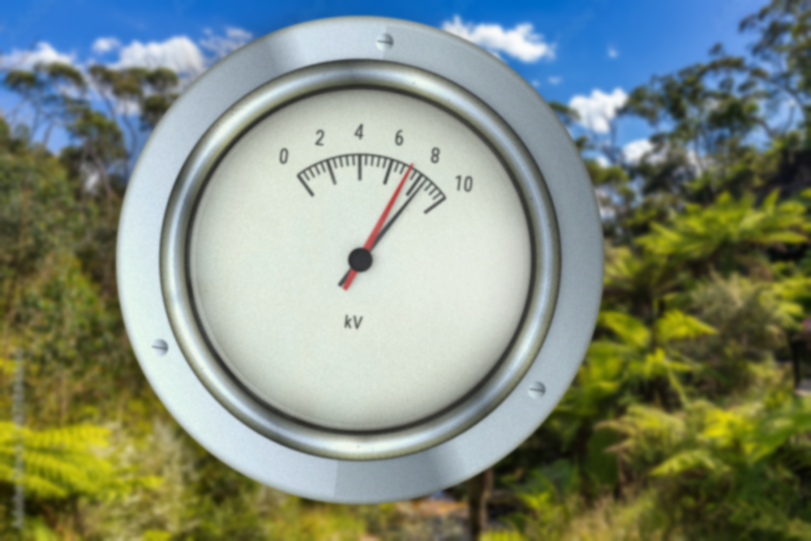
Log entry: 7.2 kV
